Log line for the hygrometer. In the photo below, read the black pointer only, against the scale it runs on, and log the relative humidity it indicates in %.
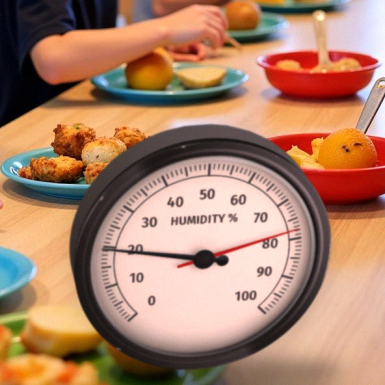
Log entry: 20 %
